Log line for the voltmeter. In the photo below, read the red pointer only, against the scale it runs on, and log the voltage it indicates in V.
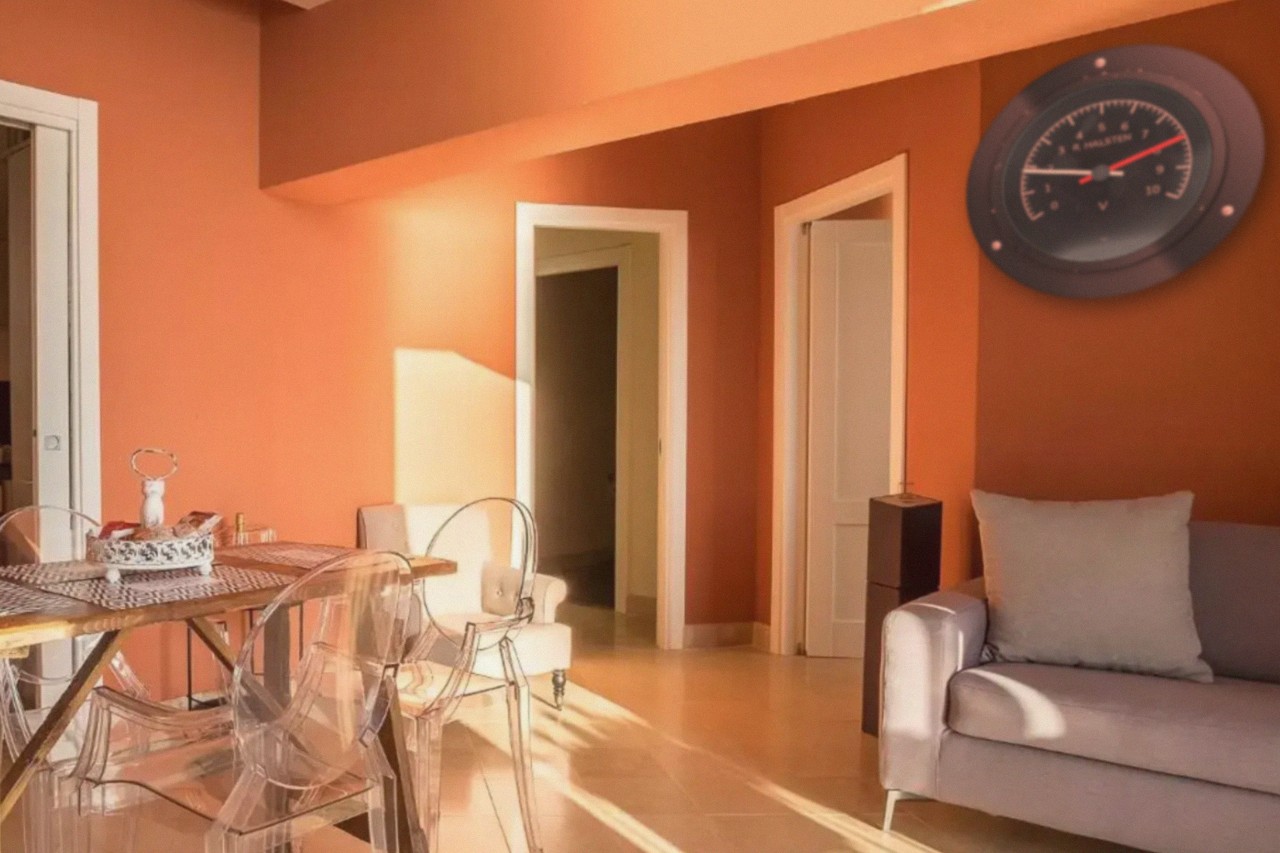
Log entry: 8 V
